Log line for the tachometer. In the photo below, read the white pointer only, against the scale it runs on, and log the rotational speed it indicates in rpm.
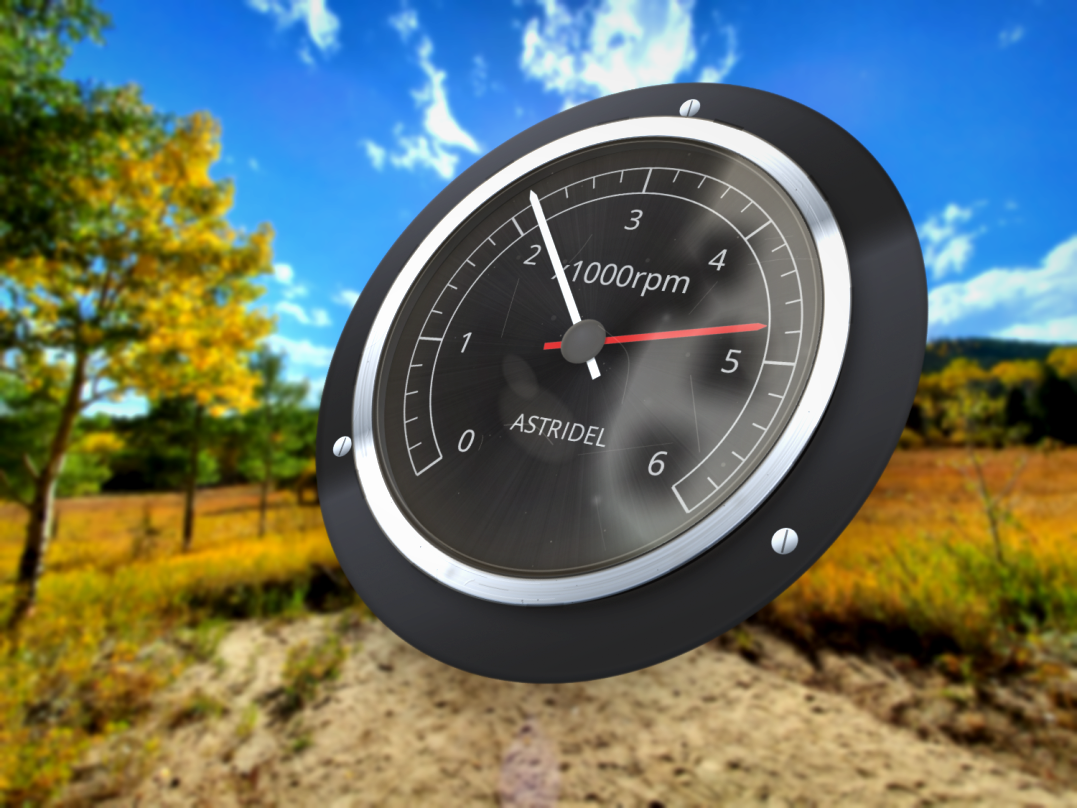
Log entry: 2200 rpm
